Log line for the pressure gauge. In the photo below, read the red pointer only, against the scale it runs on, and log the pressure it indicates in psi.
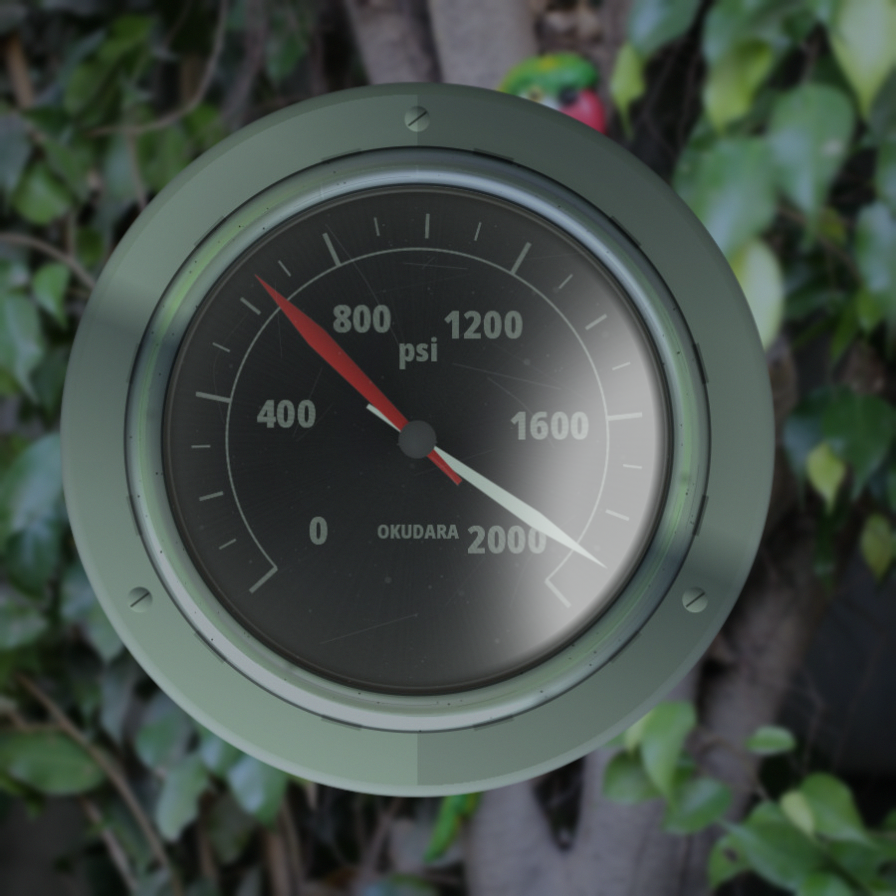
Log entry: 650 psi
